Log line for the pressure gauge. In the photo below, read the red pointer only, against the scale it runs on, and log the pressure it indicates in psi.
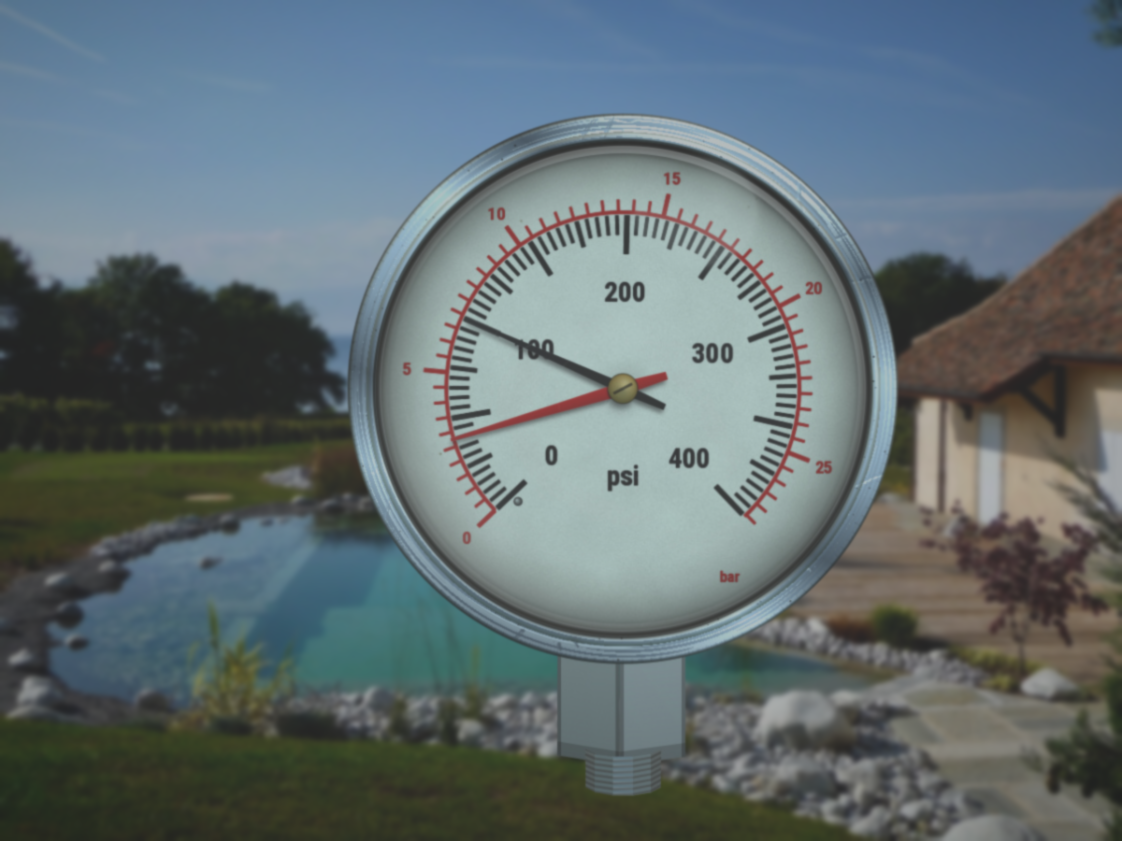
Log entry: 40 psi
